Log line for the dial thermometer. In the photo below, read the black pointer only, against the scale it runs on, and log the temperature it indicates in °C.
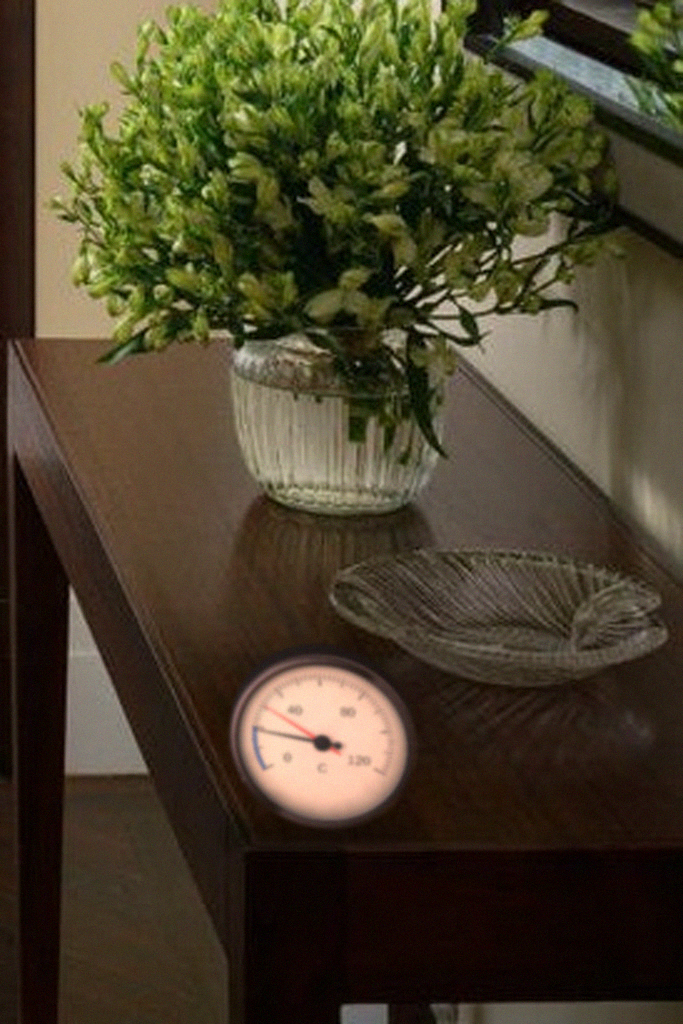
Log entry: 20 °C
